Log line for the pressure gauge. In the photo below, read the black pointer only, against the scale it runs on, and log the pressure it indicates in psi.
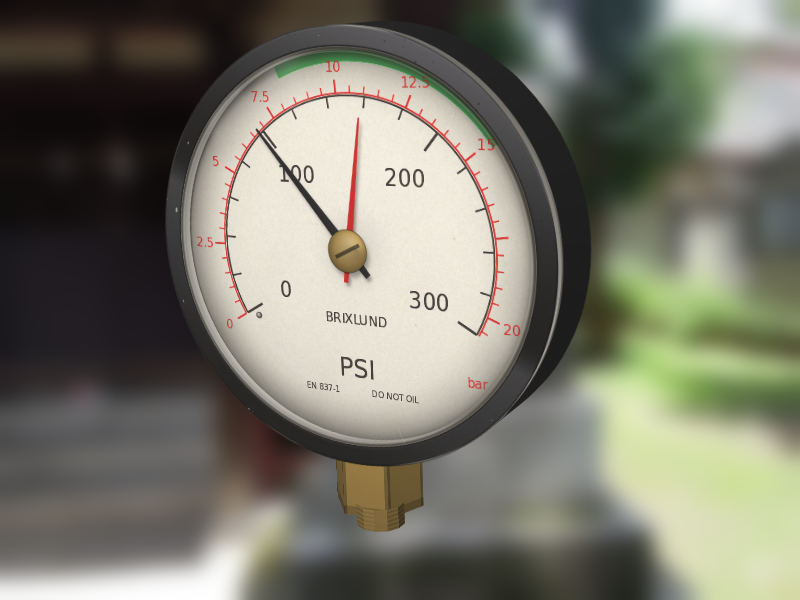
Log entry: 100 psi
